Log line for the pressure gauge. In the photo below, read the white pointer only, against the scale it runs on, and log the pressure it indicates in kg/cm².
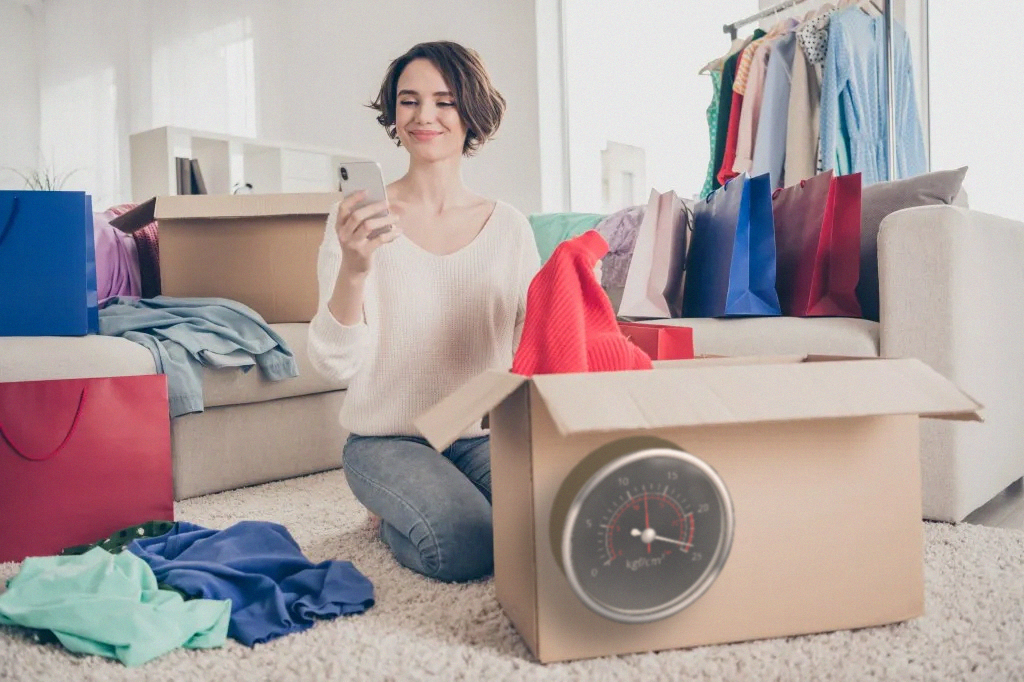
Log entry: 24 kg/cm²
